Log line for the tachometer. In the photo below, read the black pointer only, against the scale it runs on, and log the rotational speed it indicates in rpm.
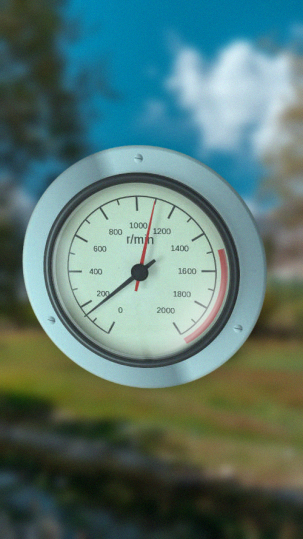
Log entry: 150 rpm
